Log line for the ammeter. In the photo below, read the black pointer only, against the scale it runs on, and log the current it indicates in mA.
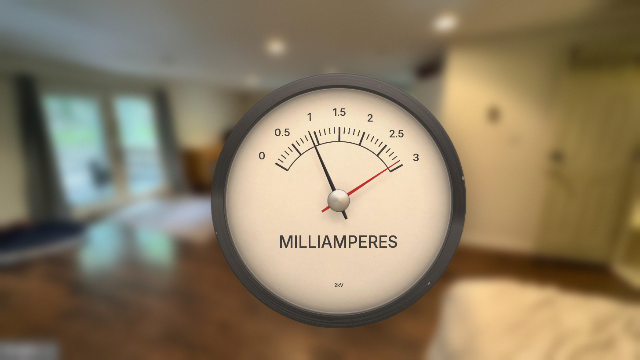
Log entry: 0.9 mA
